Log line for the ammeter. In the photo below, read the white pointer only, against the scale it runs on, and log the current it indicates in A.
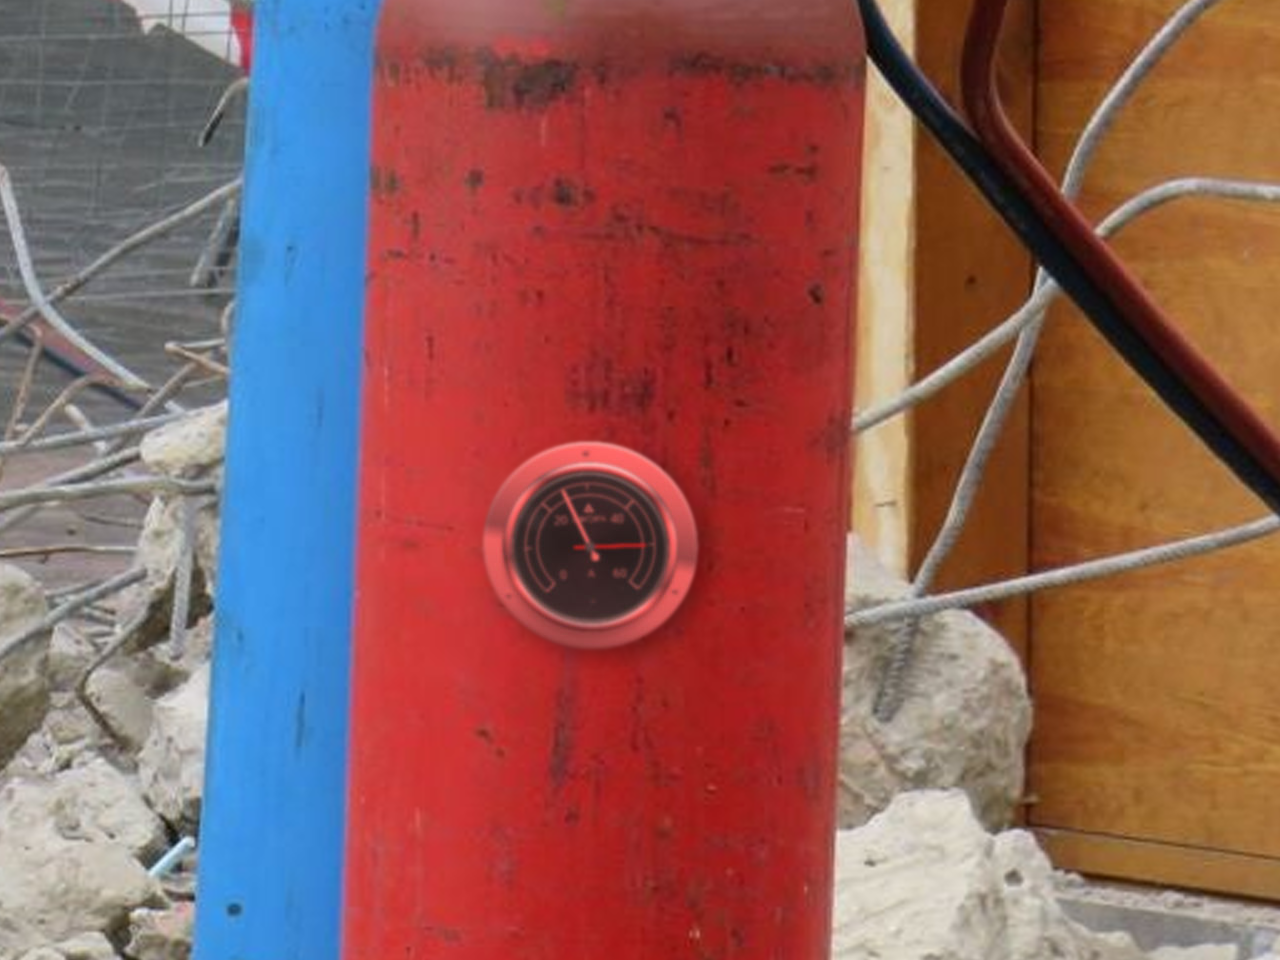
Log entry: 25 A
